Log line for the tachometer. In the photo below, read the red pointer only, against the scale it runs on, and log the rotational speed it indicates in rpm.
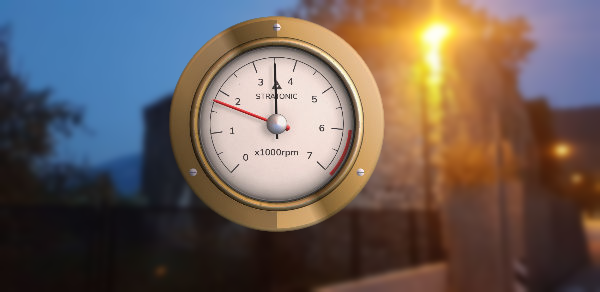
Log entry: 1750 rpm
